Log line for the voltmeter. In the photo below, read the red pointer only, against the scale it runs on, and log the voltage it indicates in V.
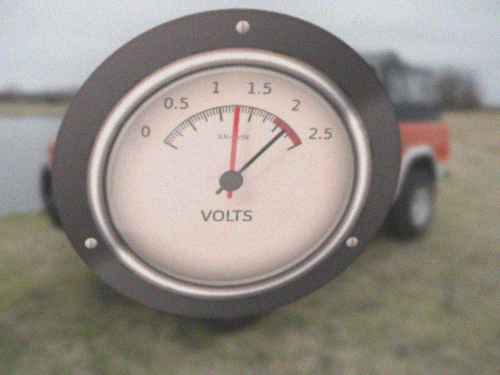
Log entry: 1.25 V
